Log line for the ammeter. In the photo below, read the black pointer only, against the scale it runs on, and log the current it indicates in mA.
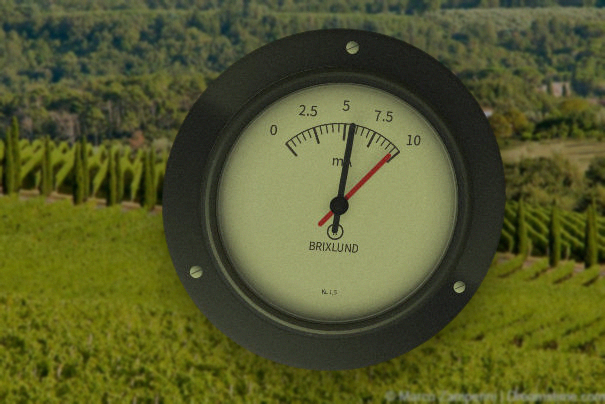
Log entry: 5.5 mA
